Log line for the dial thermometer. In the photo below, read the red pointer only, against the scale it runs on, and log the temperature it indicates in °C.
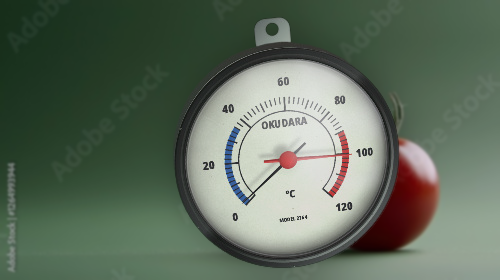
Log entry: 100 °C
